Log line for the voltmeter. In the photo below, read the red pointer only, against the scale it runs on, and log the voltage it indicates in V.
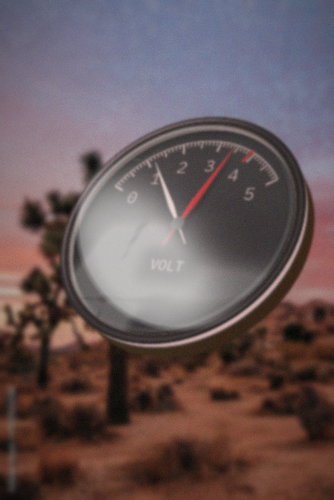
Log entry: 3.5 V
